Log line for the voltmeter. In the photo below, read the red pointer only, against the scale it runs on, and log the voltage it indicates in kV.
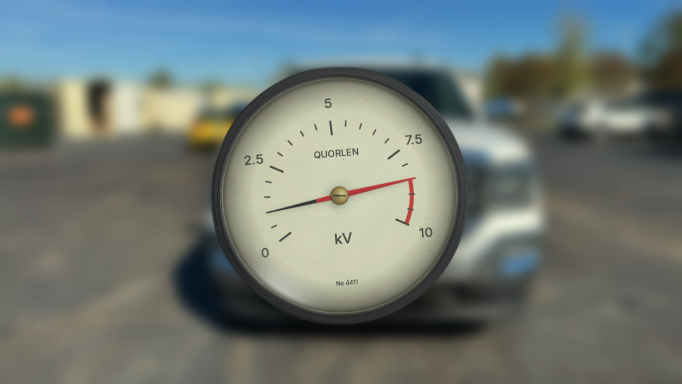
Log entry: 8.5 kV
